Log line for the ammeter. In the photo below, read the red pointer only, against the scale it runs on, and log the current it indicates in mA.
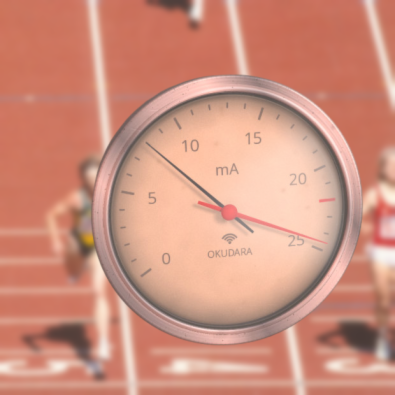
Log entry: 24.5 mA
